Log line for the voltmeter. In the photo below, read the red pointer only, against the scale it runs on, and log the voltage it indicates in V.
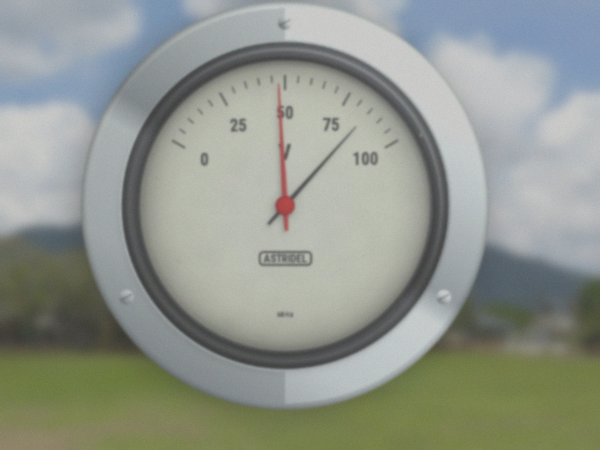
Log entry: 47.5 V
